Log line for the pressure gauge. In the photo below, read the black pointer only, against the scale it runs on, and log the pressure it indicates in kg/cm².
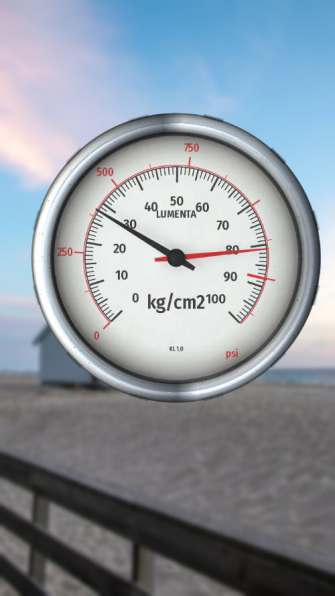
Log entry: 28 kg/cm²
